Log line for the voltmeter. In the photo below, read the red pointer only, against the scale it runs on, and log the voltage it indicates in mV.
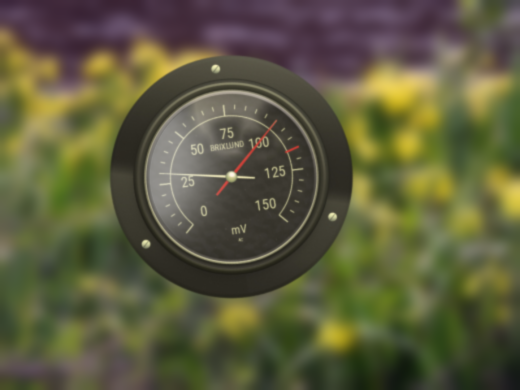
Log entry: 100 mV
